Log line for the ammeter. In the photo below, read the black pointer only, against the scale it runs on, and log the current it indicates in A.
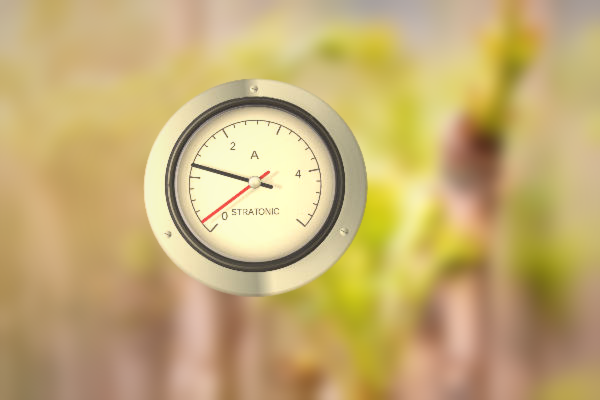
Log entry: 1.2 A
